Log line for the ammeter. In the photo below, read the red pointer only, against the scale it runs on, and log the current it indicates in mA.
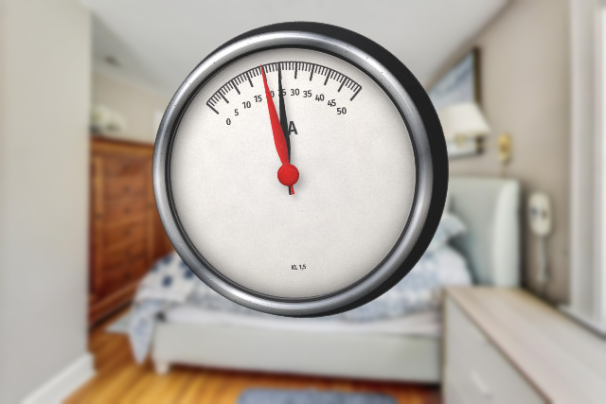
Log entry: 20 mA
